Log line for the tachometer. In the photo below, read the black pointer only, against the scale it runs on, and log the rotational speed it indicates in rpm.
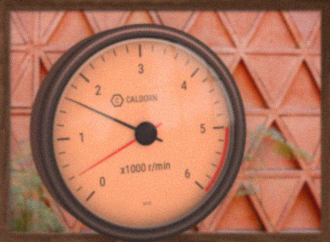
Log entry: 1600 rpm
